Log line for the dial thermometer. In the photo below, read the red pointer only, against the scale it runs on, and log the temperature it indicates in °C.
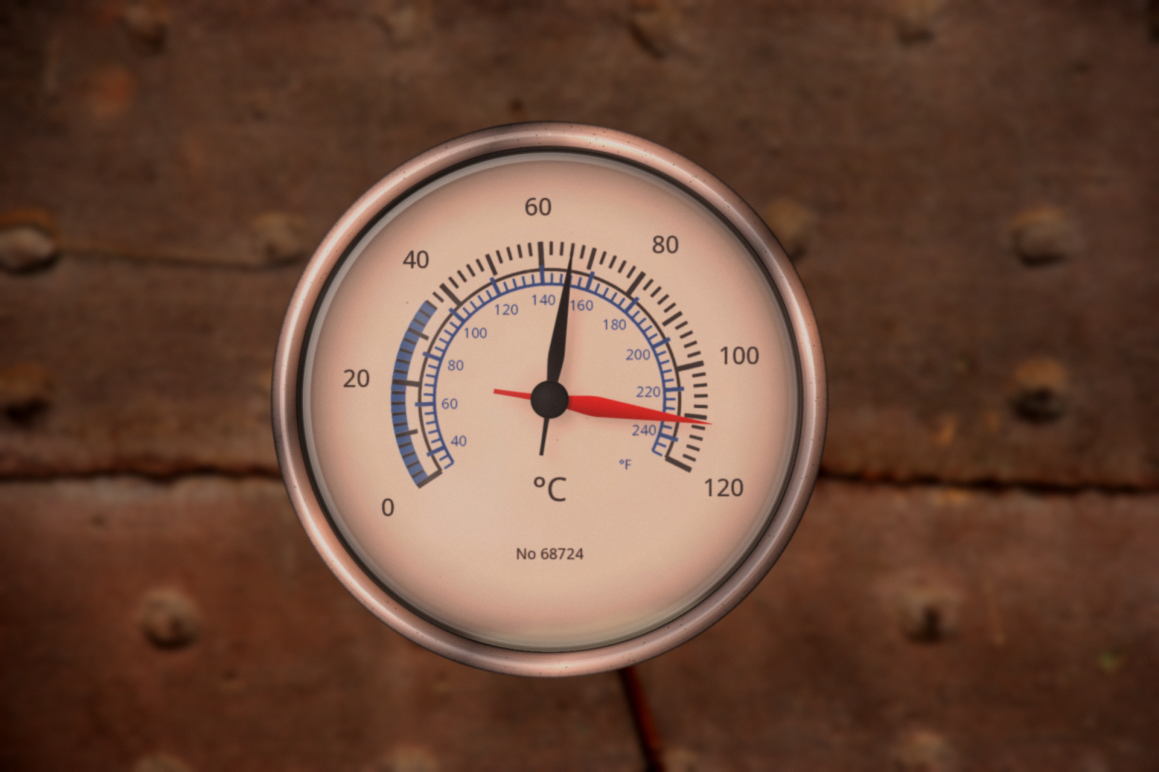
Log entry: 111 °C
